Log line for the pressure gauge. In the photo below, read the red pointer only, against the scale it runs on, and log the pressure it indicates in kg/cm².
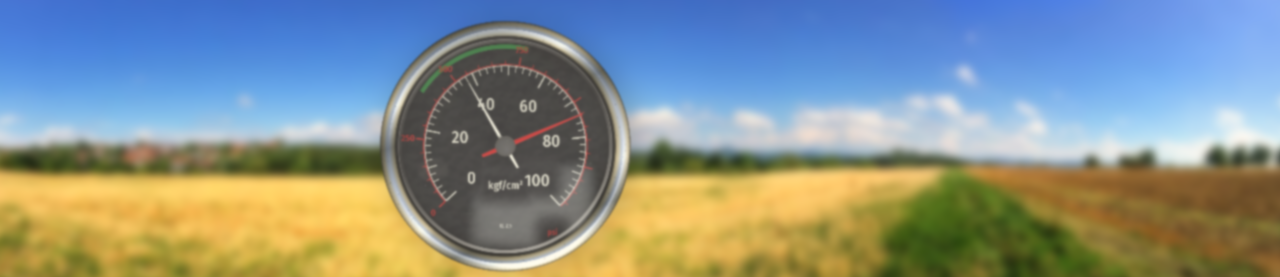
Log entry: 74 kg/cm²
